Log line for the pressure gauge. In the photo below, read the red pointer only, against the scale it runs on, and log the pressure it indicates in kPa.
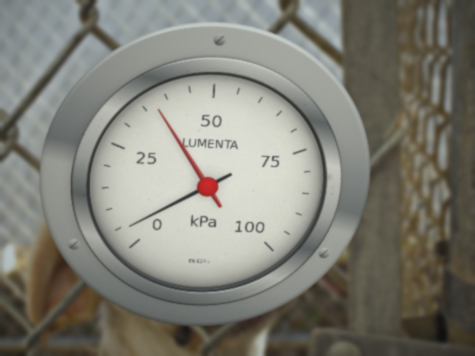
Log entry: 37.5 kPa
